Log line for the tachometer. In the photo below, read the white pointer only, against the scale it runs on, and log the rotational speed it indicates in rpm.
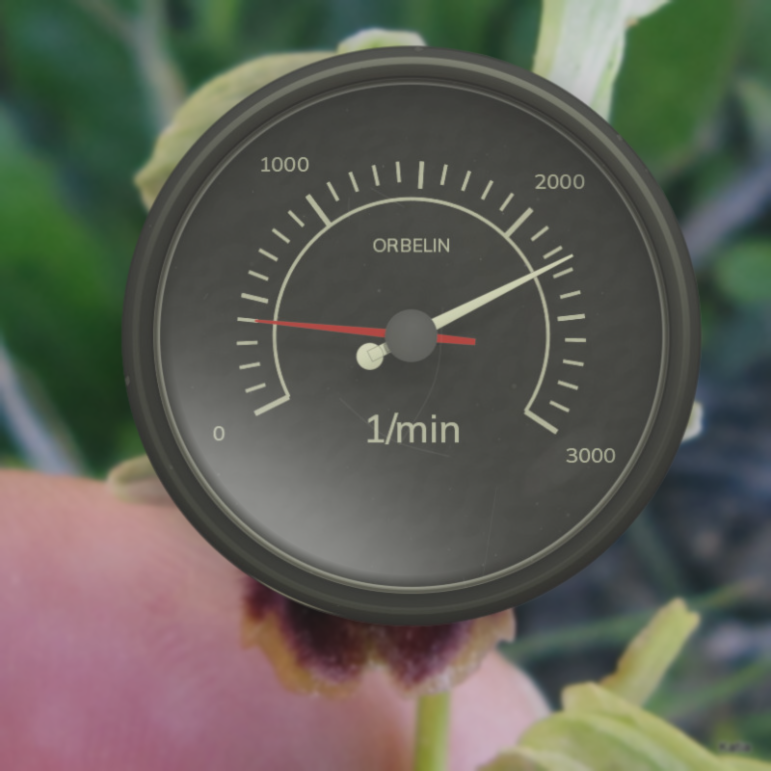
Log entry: 2250 rpm
